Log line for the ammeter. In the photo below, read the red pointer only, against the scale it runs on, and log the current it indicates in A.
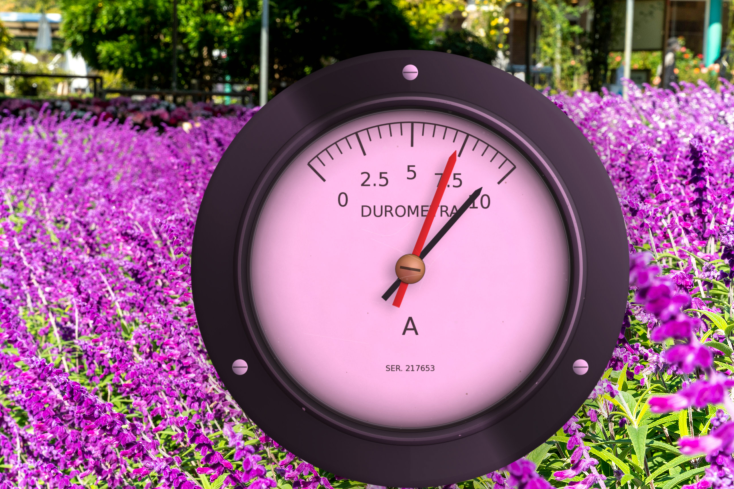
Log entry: 7.25 A
